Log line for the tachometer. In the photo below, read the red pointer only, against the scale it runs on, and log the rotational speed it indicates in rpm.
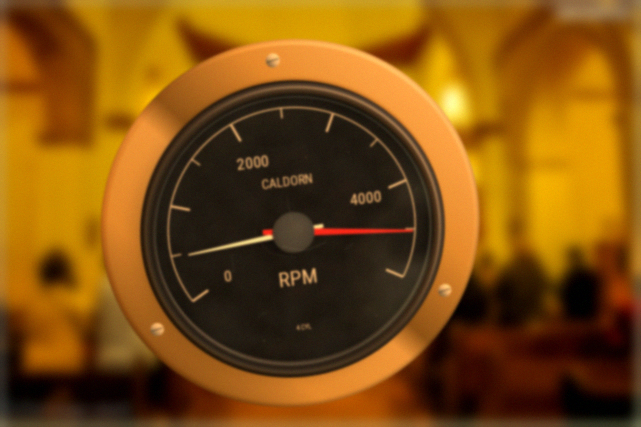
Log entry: 4500 rpm
